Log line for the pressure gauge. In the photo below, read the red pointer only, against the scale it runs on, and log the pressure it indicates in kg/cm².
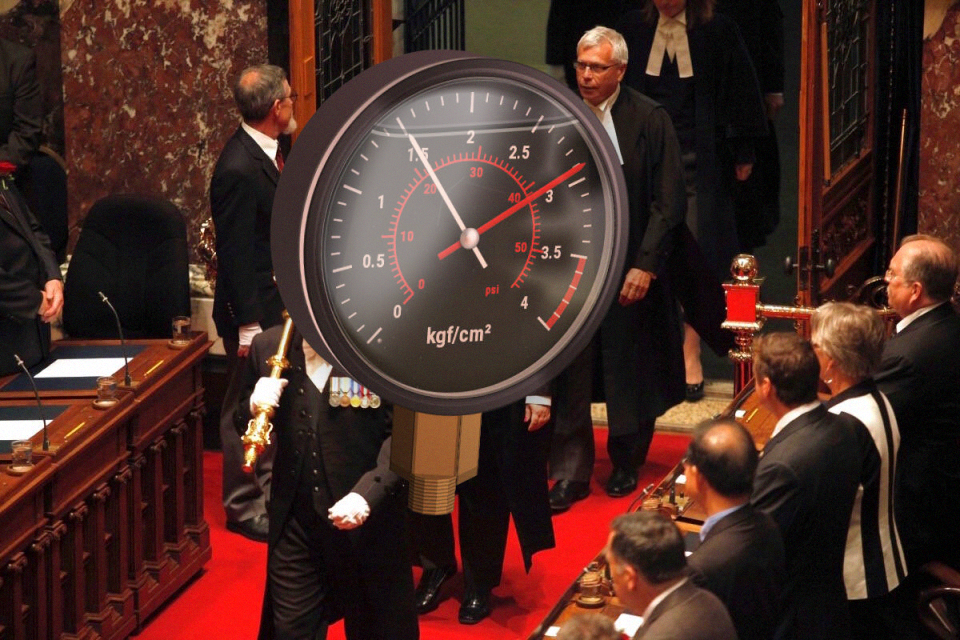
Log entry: 2.9 kg/cm²
